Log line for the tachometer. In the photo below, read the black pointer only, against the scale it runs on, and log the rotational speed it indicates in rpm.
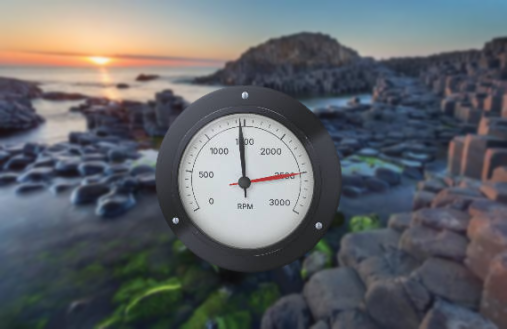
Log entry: 1450 rpm
